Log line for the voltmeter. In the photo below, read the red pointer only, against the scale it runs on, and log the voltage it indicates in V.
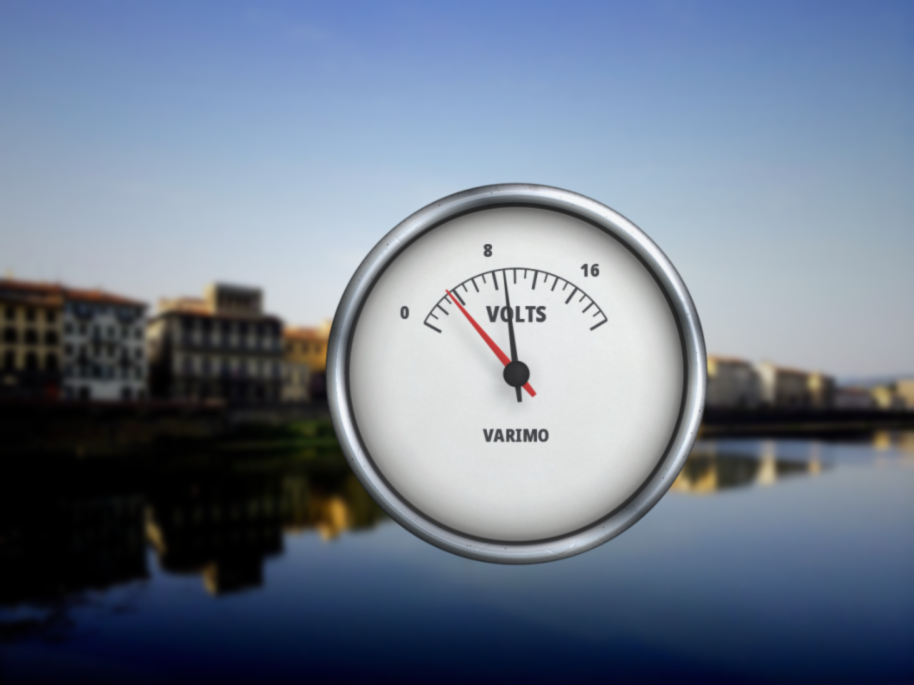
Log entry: 3.5 V
